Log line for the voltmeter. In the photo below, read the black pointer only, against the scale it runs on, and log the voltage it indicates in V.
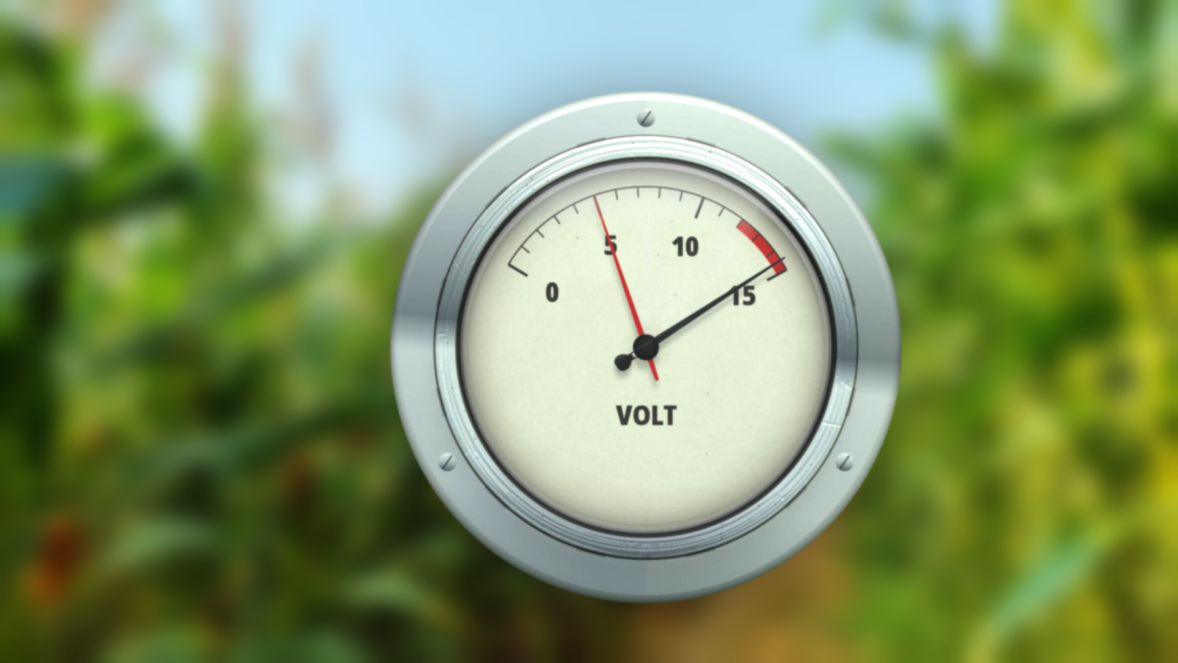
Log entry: 14.5 V
